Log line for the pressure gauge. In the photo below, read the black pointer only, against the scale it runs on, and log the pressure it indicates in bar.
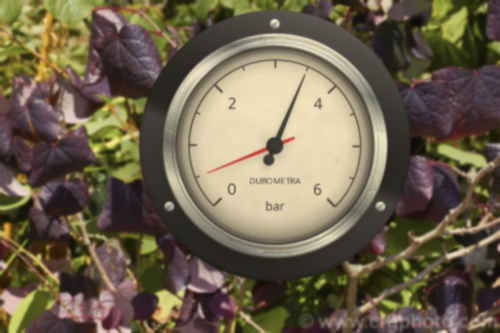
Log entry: 3.5 bar
